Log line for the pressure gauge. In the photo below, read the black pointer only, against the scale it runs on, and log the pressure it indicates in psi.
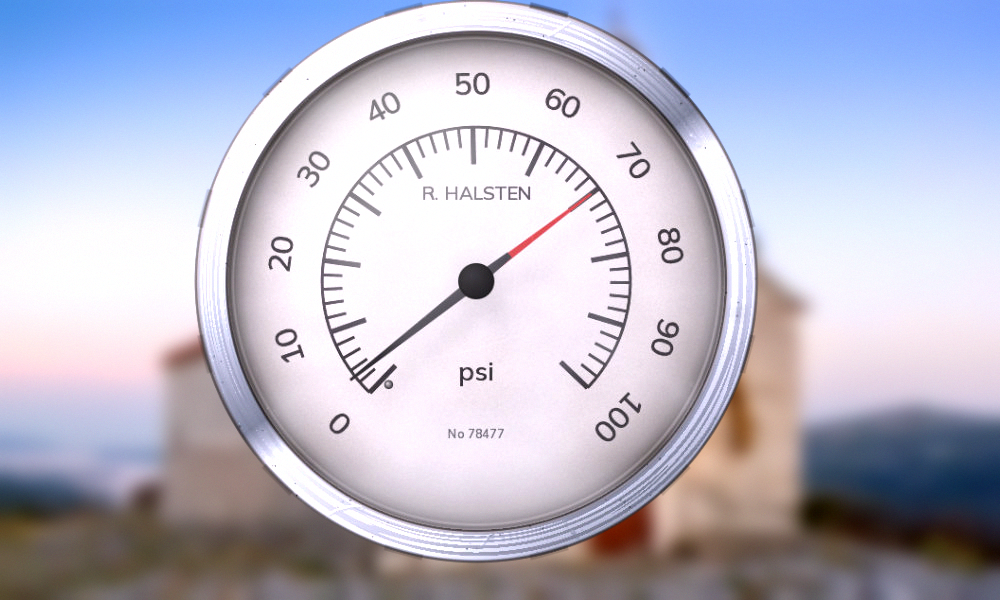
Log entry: 3 psi
